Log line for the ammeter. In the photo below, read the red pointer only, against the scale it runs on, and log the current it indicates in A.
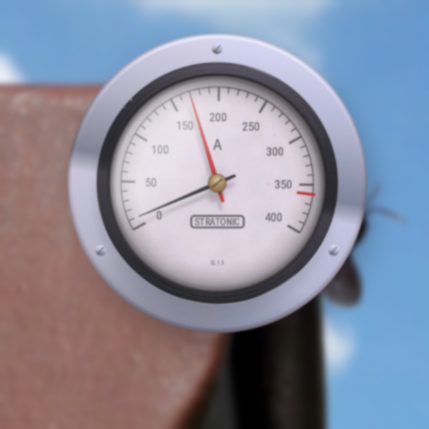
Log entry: 170 A
